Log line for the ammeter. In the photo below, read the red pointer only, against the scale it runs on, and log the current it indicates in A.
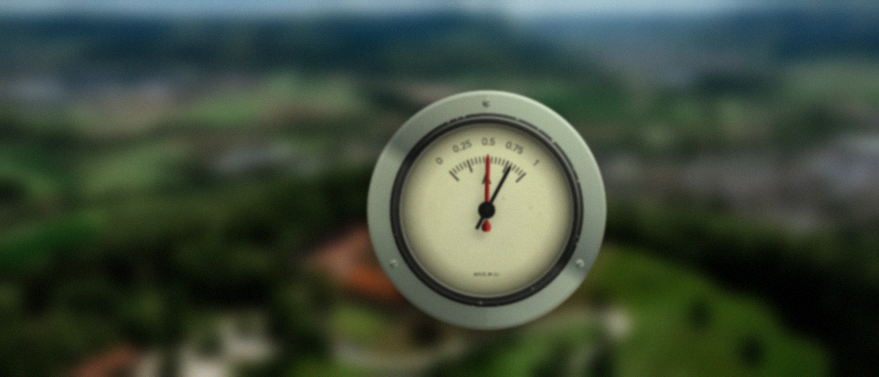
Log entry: 0.5 A
